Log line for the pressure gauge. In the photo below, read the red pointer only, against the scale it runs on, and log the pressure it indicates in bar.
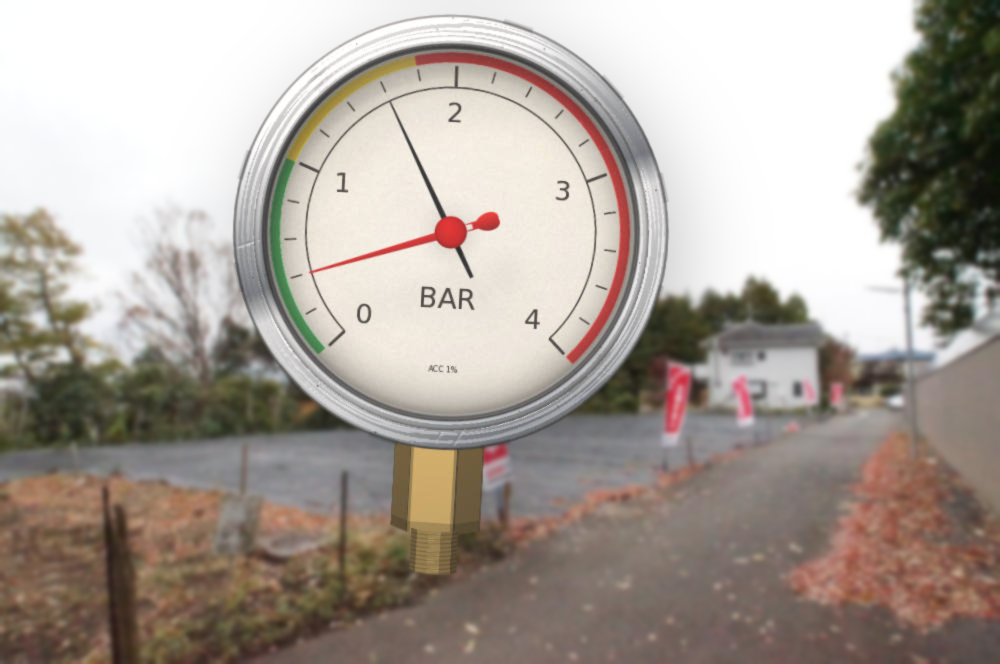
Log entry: 0.4 bar
